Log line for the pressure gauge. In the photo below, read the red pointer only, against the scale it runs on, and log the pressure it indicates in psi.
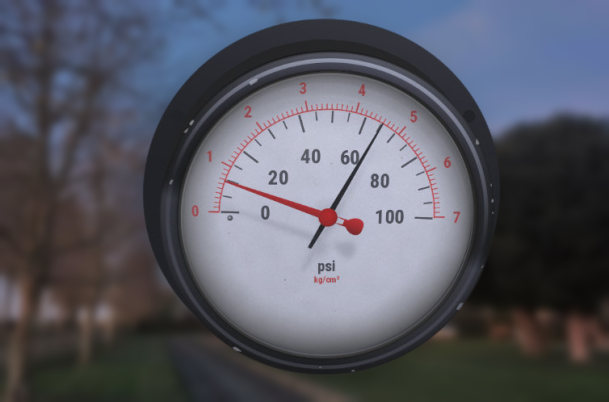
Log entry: 10 psi
